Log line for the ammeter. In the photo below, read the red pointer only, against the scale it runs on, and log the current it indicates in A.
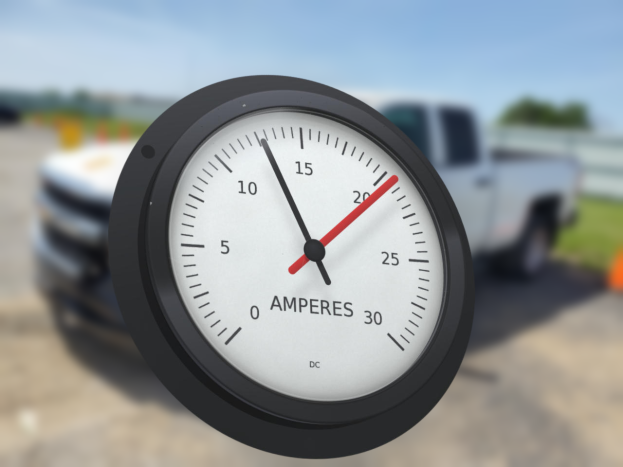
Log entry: 20.5 A
